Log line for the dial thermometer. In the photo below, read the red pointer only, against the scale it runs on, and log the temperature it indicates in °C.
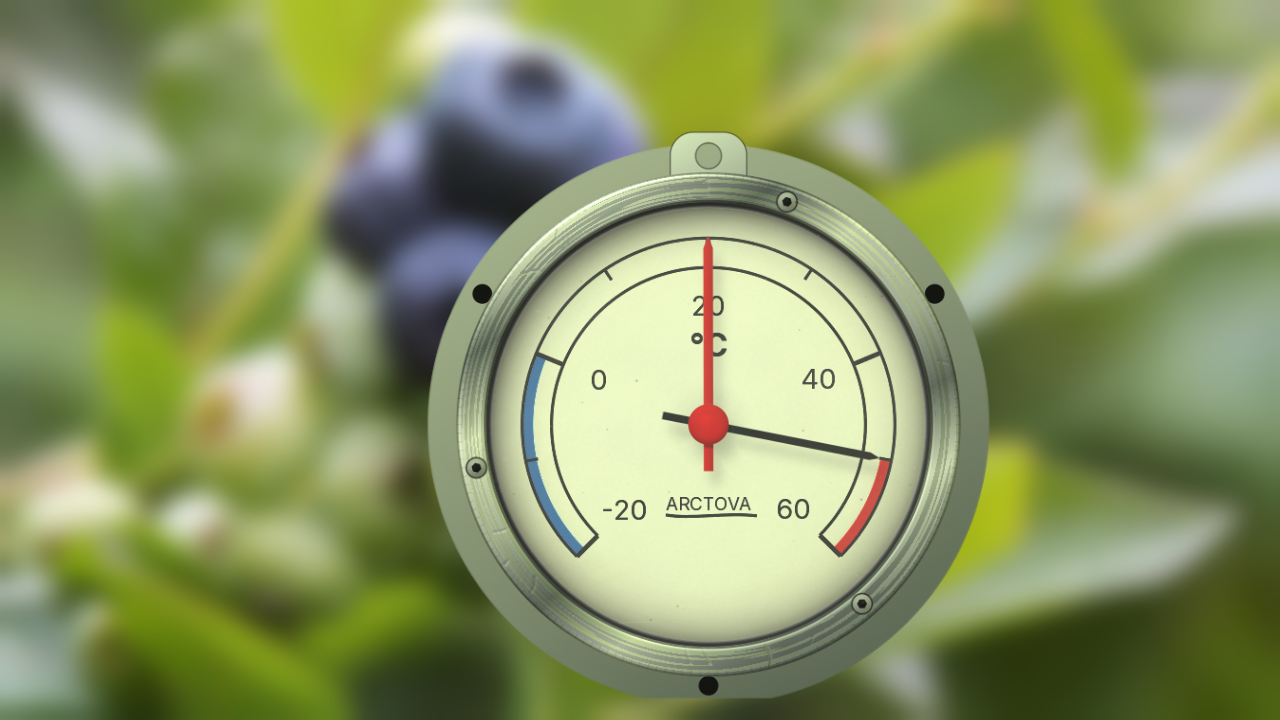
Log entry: 20 °C
